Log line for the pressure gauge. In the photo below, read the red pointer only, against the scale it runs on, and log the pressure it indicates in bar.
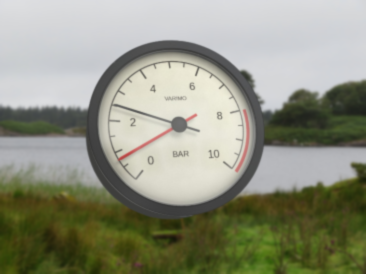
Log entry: 0.75 bar
